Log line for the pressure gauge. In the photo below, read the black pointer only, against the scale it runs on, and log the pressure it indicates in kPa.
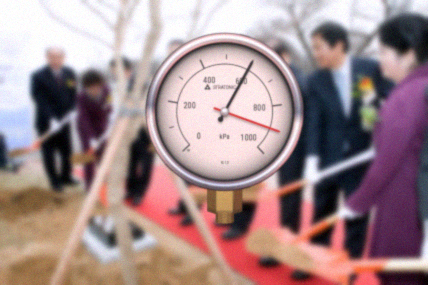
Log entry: 600 kPa
